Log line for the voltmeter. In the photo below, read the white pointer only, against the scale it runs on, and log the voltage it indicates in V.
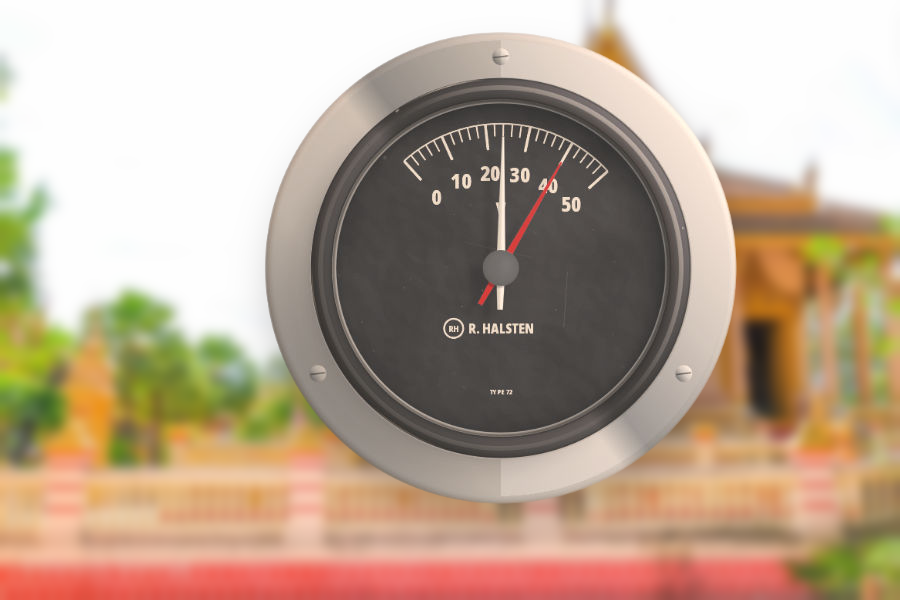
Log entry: 24 V
